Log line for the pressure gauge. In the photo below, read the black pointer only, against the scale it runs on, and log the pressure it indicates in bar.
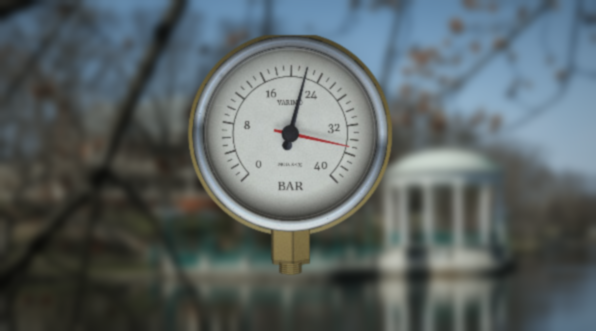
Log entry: 22 bar
